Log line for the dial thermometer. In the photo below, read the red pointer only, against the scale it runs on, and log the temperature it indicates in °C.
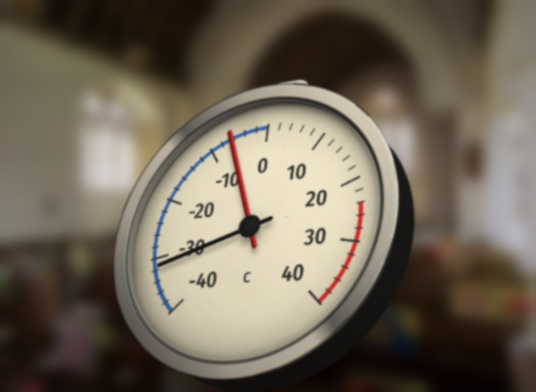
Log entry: -6 °C
